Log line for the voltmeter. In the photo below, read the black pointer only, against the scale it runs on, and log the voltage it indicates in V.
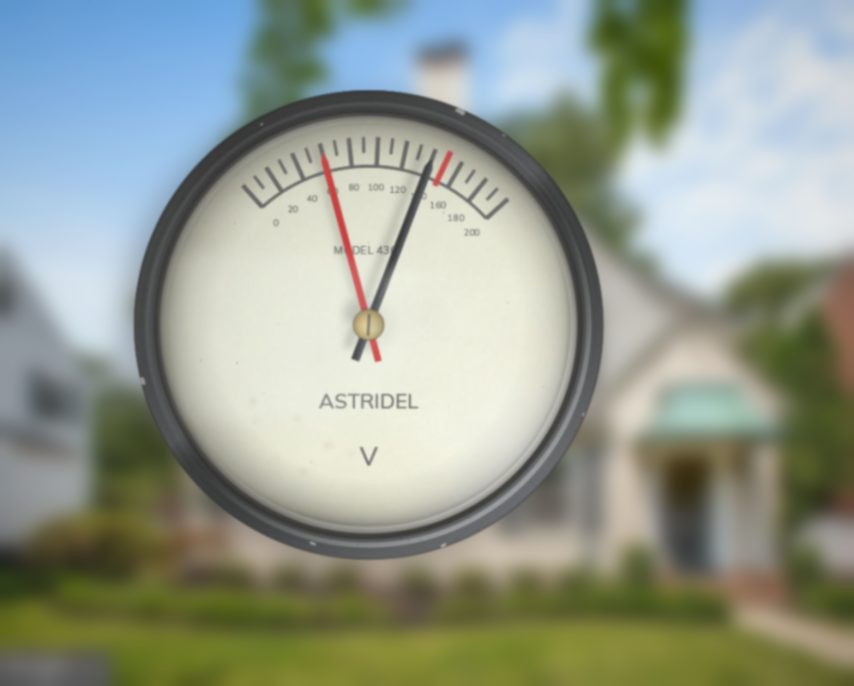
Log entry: 140 V
